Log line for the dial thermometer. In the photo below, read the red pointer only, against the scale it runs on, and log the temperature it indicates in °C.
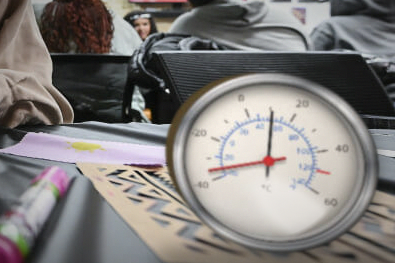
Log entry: -35 °C
